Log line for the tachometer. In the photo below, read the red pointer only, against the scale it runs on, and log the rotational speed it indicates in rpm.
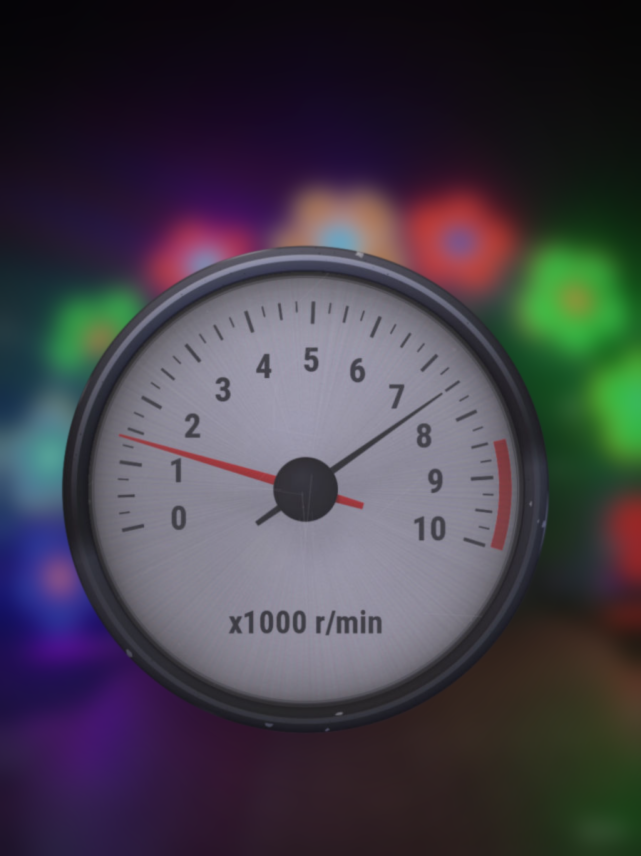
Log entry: 1375 rpm
